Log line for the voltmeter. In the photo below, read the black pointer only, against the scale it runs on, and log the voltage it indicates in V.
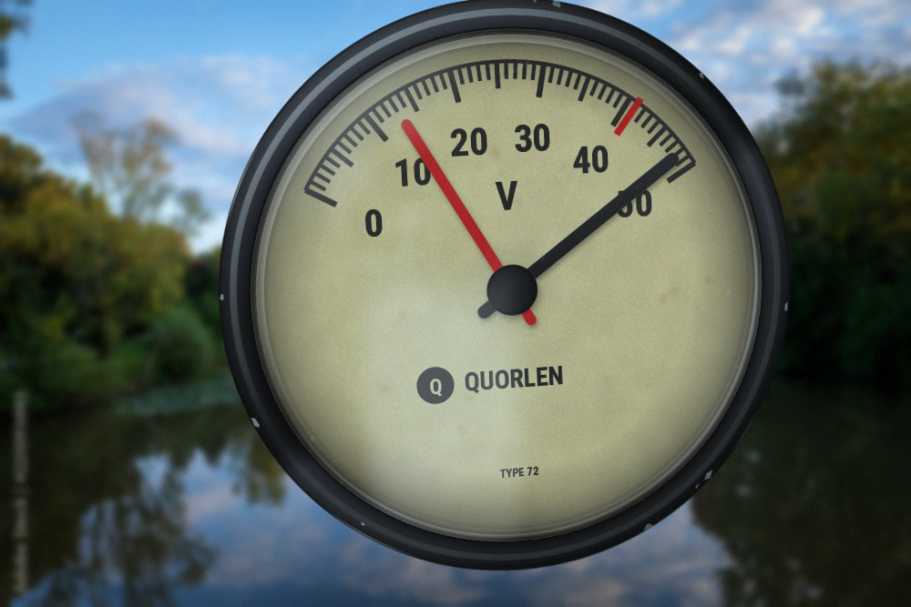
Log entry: 48 V
